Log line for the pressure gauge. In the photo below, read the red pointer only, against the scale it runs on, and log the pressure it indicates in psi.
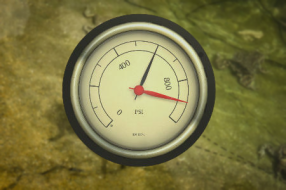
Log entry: 900 psi
